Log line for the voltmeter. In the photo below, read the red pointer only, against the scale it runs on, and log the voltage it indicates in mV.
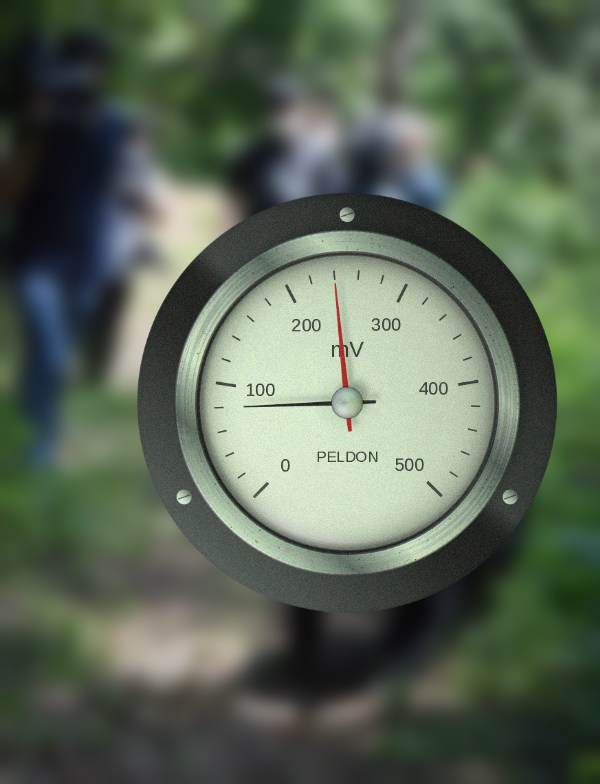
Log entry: 240 mV
